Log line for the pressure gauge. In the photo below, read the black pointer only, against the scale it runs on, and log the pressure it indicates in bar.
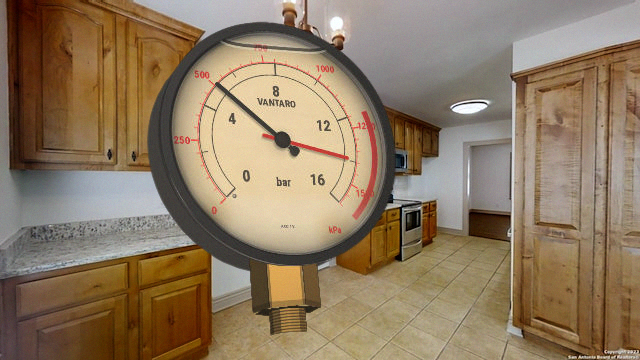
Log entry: 5 bar
